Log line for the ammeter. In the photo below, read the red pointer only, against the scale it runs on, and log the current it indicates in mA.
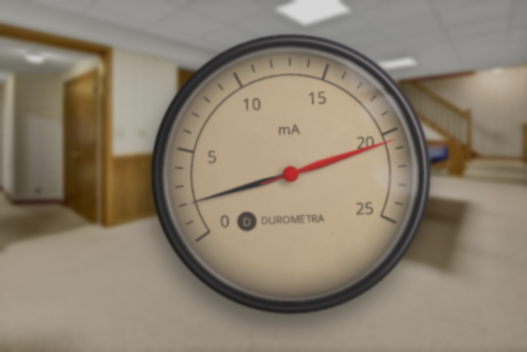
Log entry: 20.5 mA
